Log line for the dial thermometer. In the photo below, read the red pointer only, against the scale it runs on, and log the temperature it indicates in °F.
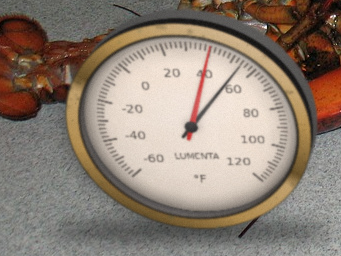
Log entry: 40 °F
